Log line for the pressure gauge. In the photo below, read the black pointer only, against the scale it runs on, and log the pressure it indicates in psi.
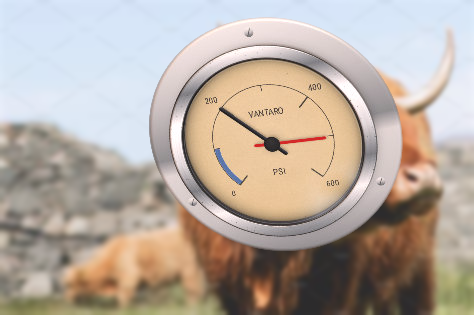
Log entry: 200 psi
